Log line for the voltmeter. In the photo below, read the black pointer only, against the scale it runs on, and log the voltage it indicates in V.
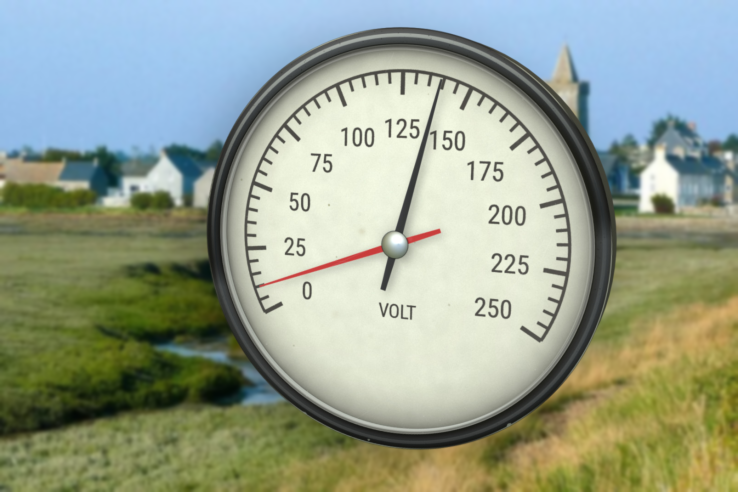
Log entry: 140 V
